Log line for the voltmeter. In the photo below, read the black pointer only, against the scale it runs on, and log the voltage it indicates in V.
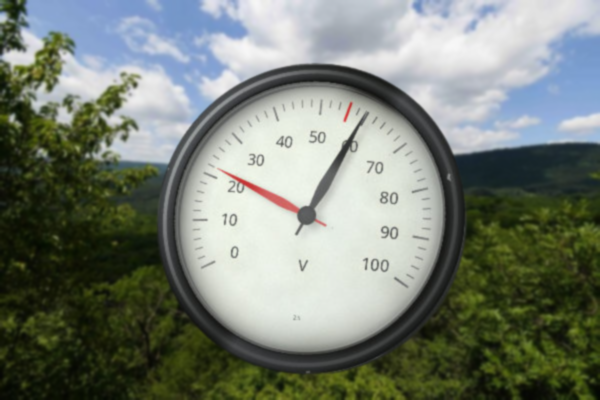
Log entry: 60 V
